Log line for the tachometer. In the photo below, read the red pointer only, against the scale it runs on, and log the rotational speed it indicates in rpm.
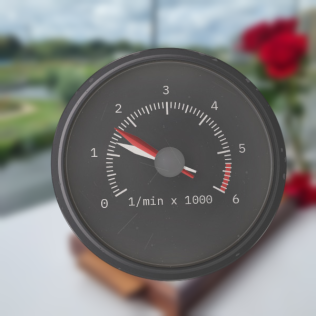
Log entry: 1600 rpm
